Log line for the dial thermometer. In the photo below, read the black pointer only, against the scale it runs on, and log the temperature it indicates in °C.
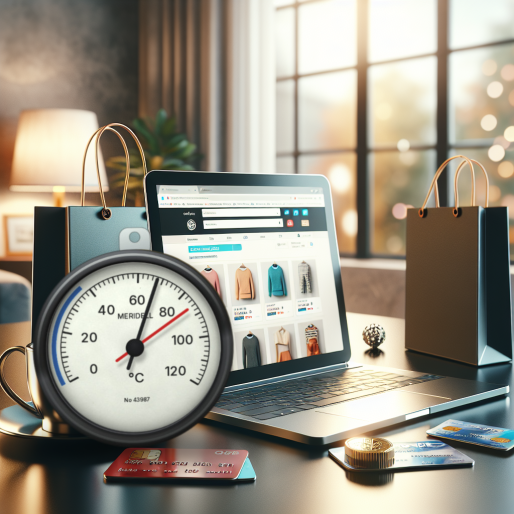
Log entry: 68 °C
